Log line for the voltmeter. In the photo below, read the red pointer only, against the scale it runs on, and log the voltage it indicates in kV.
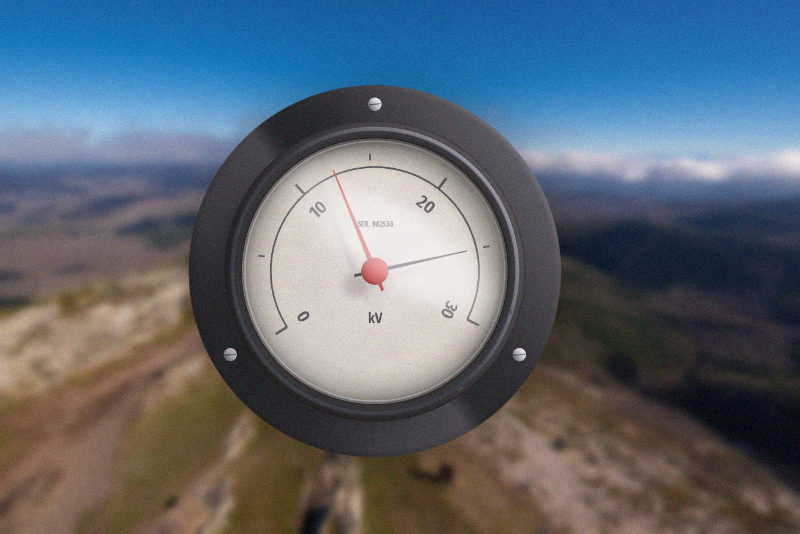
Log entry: 12.5 kV
